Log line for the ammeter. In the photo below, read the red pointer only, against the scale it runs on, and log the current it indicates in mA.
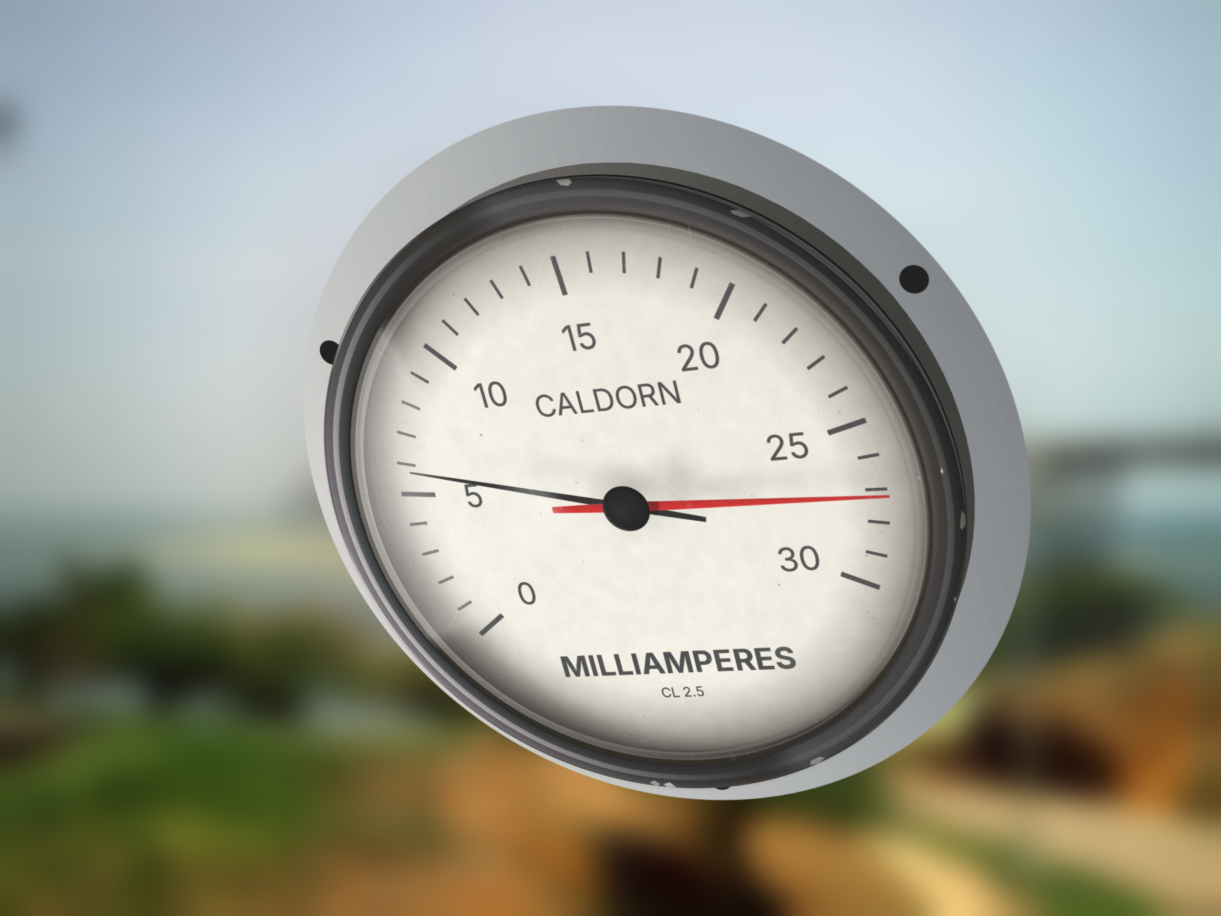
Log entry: 27 mA
